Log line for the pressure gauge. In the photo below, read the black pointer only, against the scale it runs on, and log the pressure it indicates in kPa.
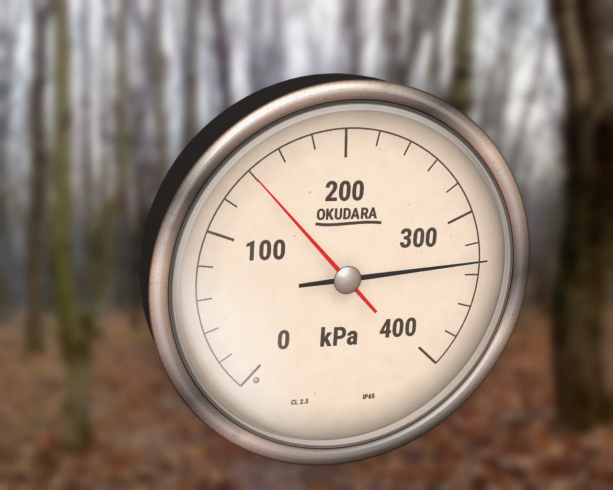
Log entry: 330 kPa
